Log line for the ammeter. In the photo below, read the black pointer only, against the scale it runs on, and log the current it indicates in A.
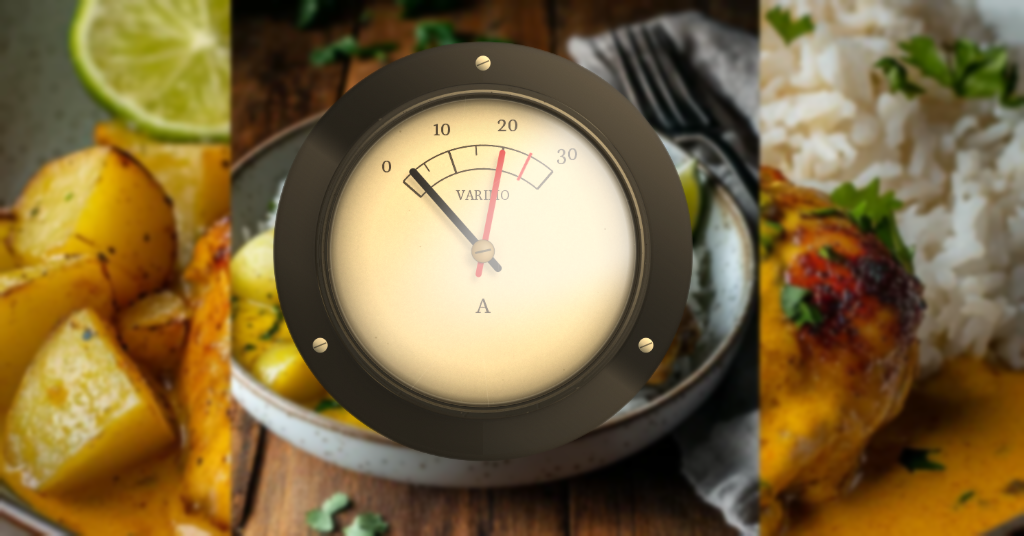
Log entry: 2.5 A
